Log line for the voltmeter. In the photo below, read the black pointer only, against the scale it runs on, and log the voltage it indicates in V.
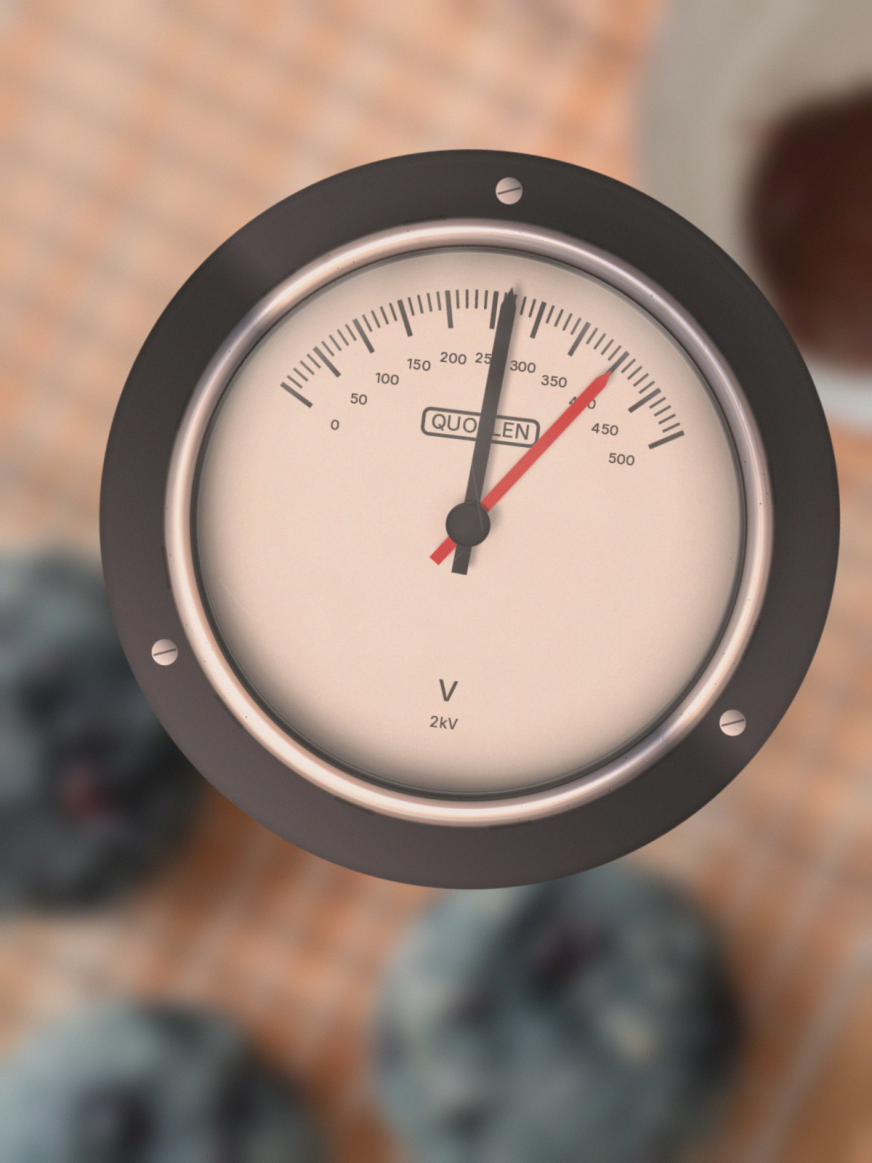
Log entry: 265 V
